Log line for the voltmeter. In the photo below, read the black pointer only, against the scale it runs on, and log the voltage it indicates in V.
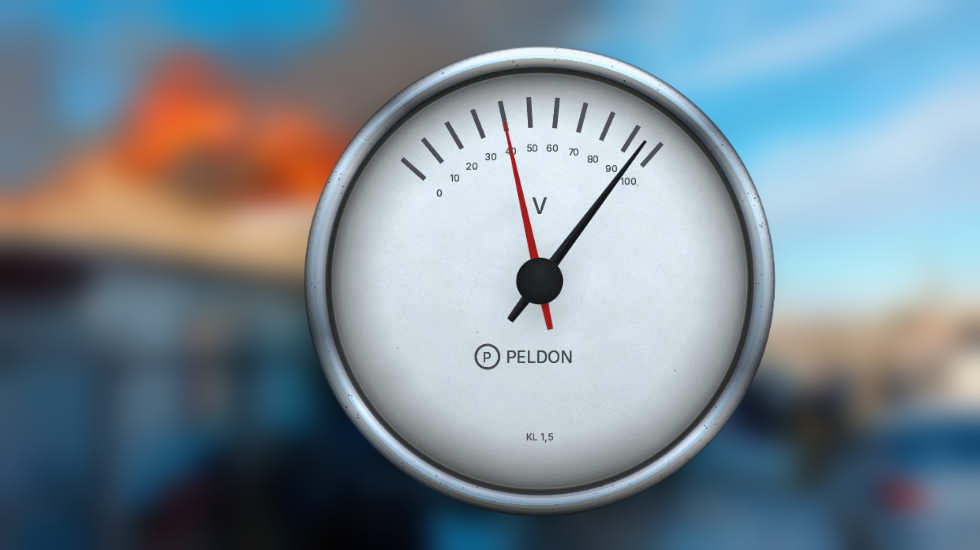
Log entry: 95 V
